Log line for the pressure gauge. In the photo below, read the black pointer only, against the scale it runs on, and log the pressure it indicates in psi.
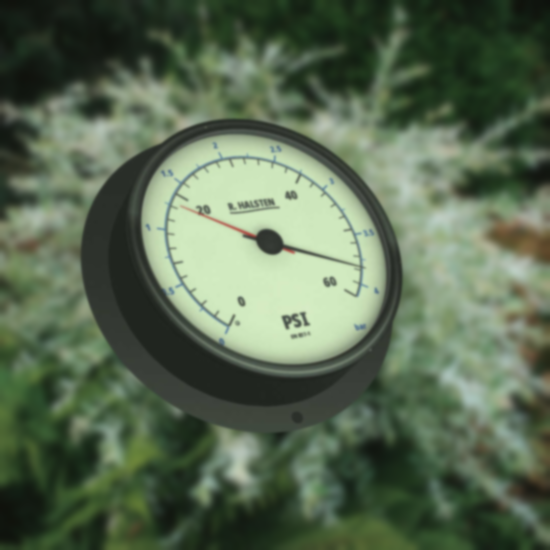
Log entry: 56 psi
